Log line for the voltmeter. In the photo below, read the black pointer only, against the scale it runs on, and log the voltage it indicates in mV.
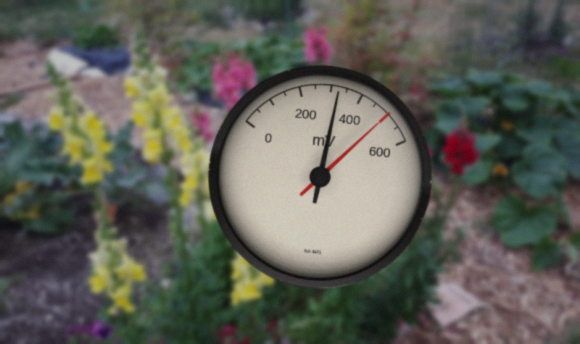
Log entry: 325 mV
